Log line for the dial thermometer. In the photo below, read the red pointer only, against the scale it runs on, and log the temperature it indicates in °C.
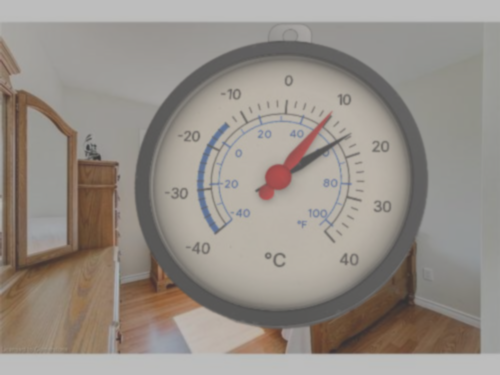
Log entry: 10 °C
